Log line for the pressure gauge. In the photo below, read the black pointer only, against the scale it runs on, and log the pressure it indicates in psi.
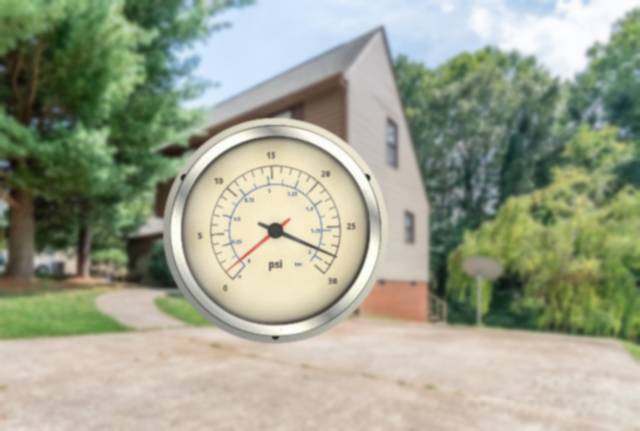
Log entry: 28 psi
